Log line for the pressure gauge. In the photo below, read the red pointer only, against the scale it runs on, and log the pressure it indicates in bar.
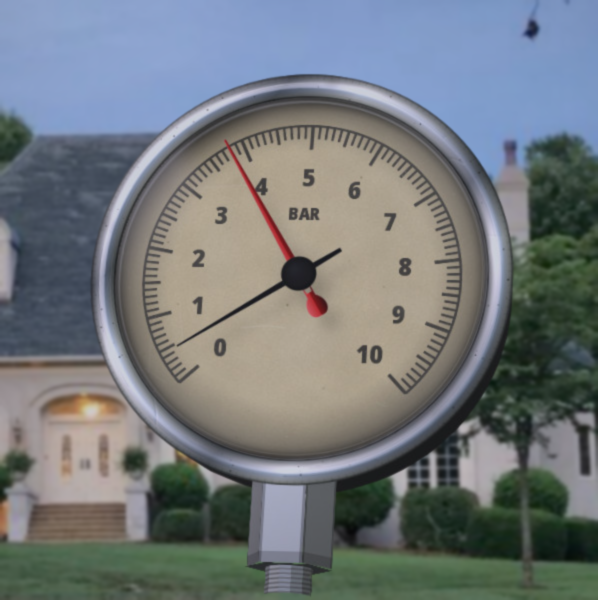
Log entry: 3.8 bar
